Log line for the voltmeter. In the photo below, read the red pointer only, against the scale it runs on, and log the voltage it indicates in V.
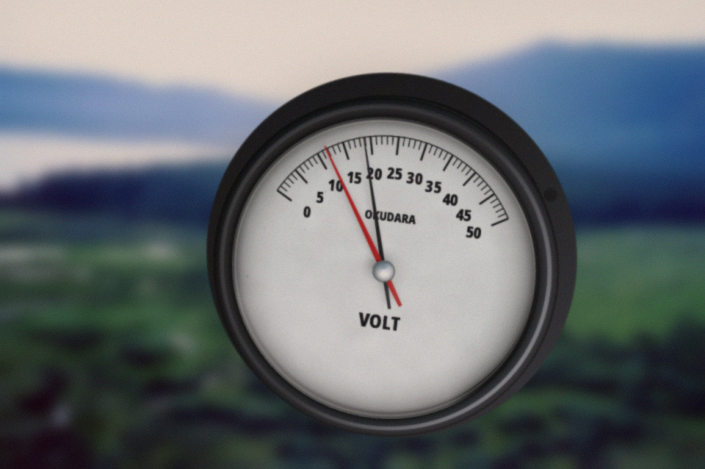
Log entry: 12 V
